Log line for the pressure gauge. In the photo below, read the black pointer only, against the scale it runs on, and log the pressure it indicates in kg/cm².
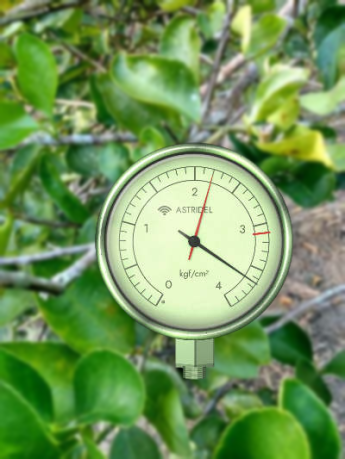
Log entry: 3.65 kg/cm²
